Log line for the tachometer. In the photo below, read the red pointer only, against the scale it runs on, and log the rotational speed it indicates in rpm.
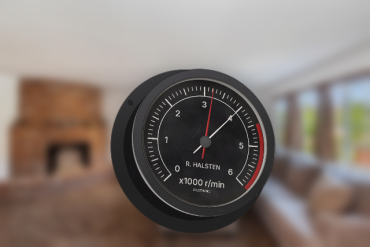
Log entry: 3200 rpm
